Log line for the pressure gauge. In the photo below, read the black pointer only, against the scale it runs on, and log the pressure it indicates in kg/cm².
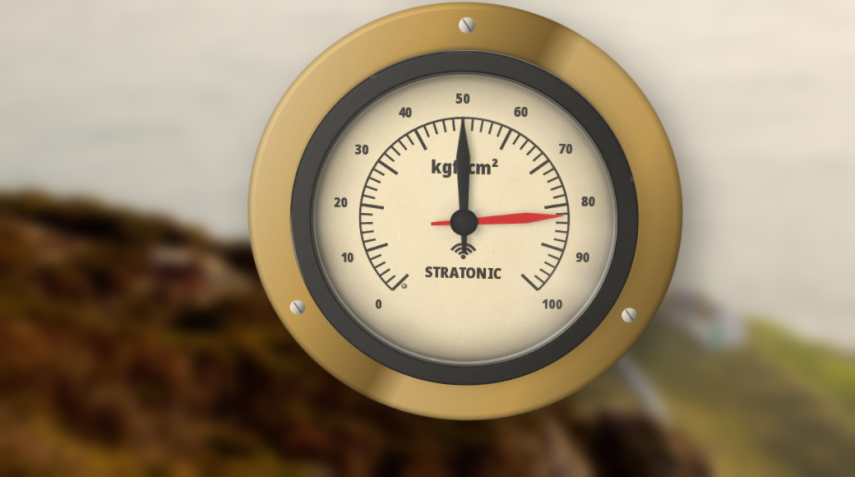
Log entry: 50 kg/cm²
